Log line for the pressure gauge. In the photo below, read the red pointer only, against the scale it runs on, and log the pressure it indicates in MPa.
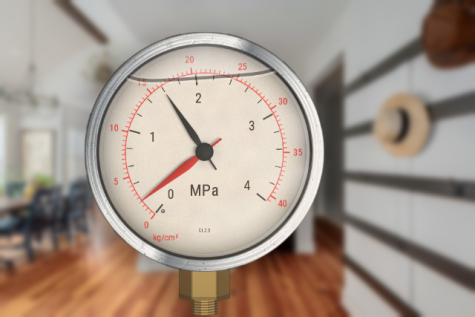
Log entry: 0.2 MPa
